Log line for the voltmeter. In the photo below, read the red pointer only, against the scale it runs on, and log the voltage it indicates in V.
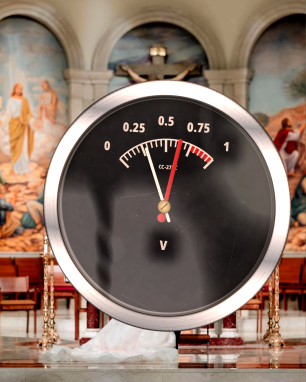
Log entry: 0.65 V
